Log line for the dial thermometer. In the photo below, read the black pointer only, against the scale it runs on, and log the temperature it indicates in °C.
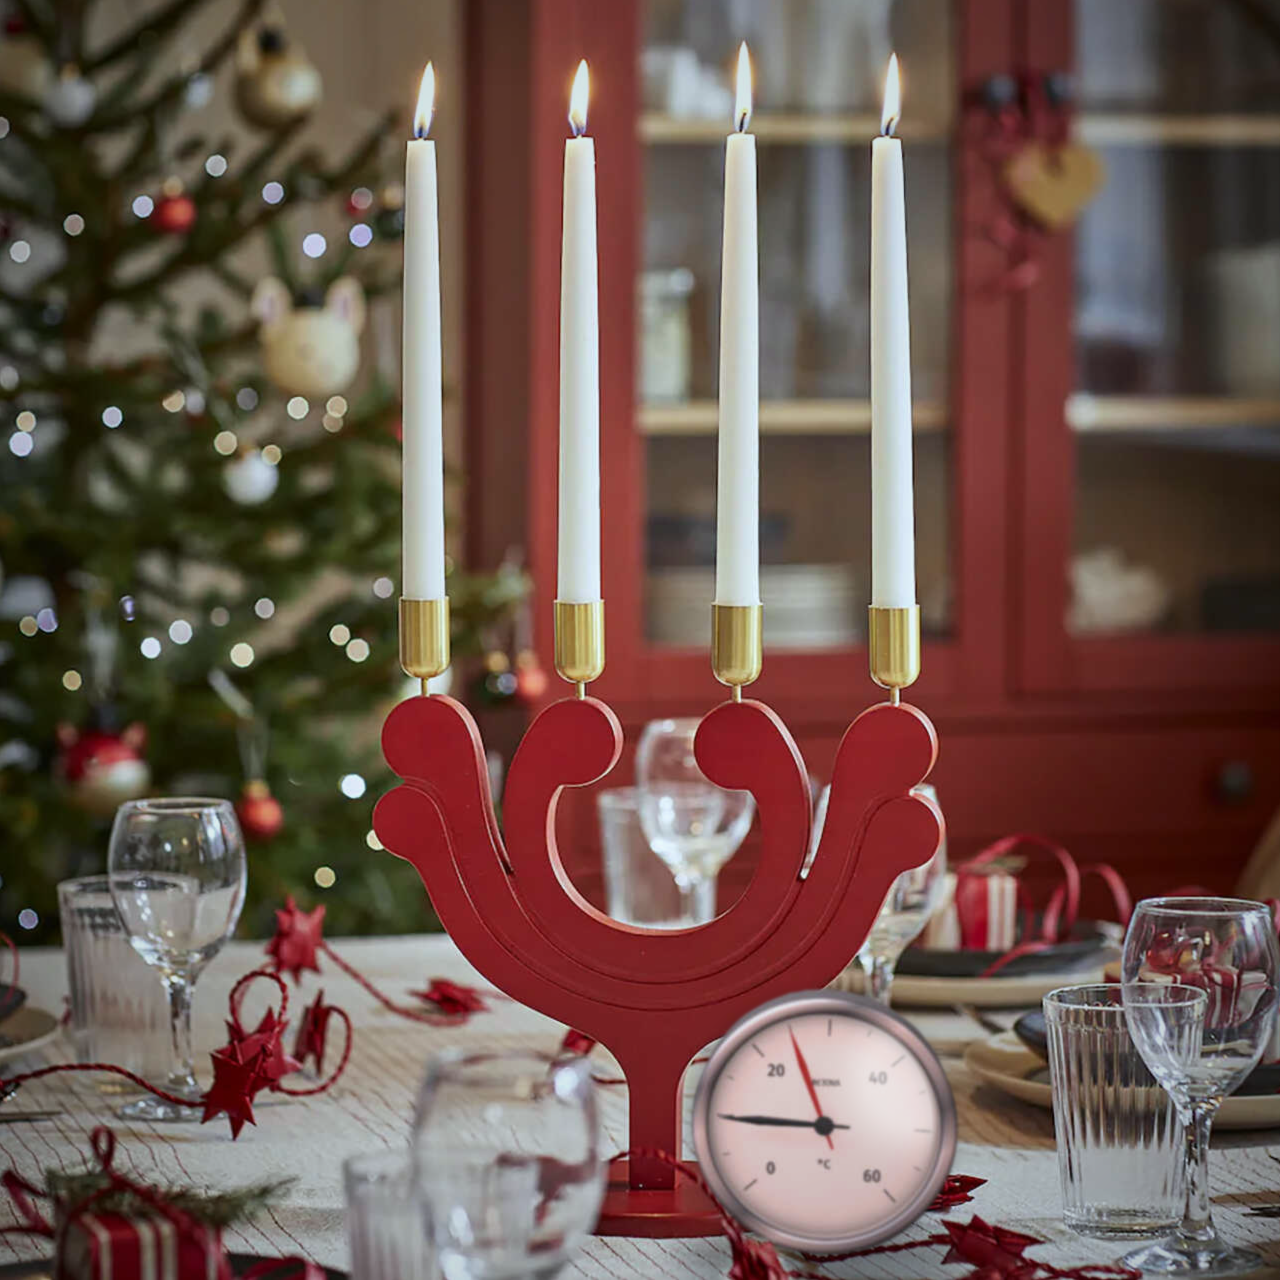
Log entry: 10 °C
